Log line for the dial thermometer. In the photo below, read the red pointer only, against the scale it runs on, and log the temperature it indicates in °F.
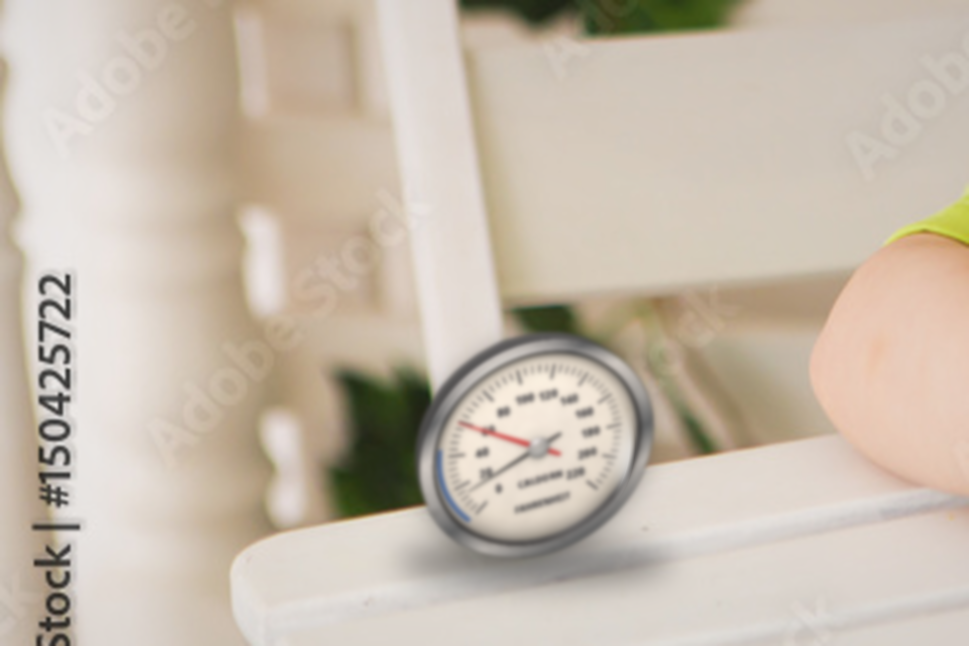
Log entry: 60 °F
